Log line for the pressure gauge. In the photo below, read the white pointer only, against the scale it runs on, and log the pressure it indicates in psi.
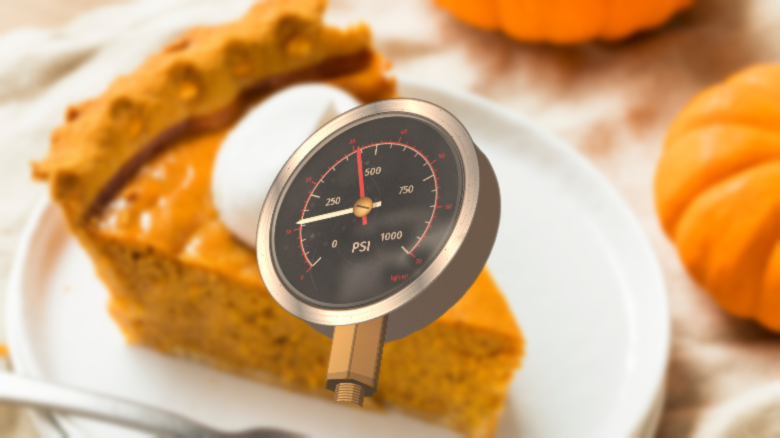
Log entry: 150 psi
